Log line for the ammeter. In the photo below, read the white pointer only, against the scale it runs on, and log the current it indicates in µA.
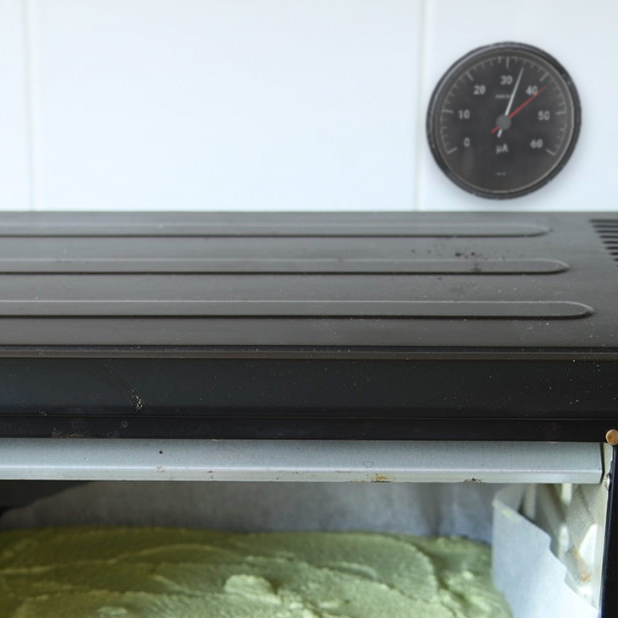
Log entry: 34 µA
